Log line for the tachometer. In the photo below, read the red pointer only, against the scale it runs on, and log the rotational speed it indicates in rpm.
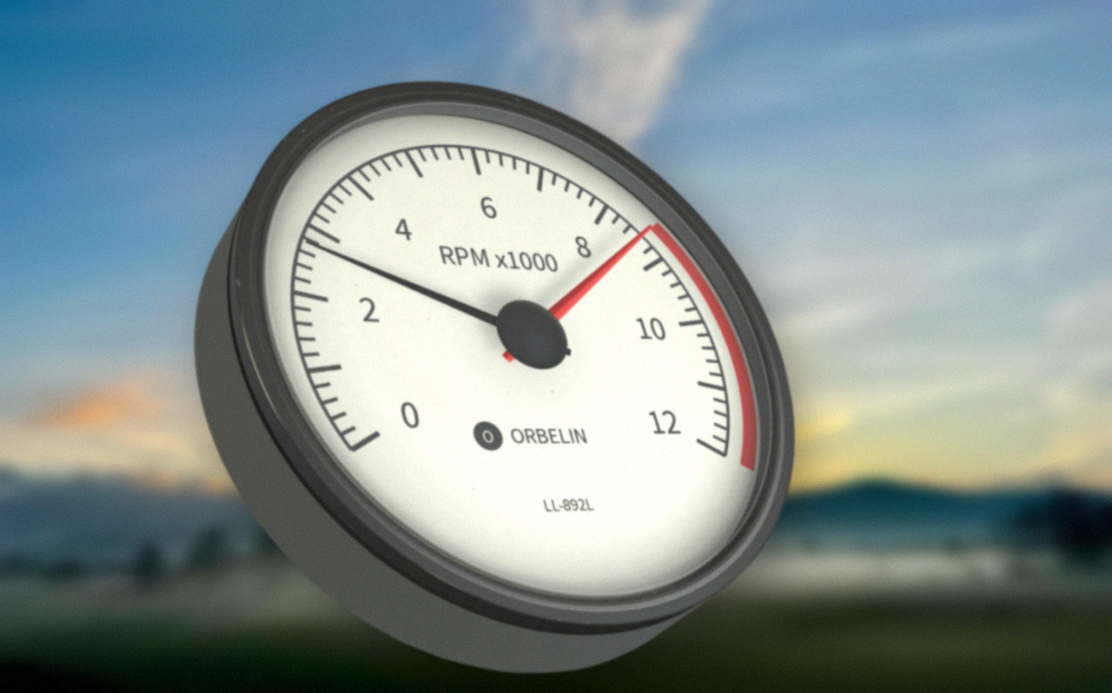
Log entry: 8600 rpm
